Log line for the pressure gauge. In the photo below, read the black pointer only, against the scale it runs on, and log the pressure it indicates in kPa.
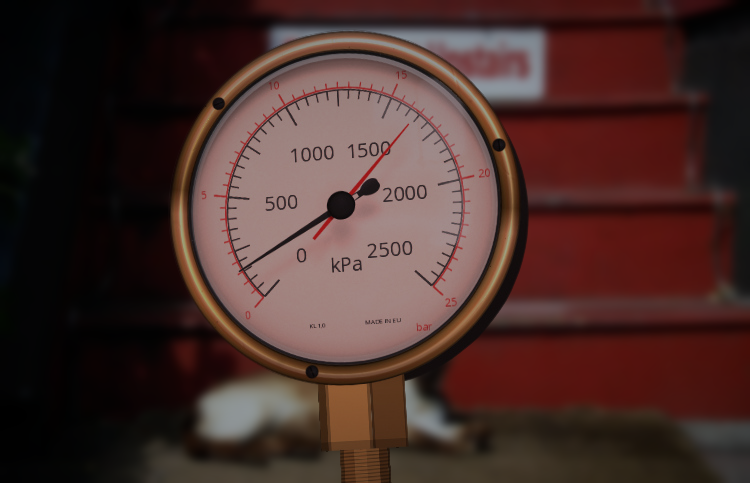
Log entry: 150 kPa
